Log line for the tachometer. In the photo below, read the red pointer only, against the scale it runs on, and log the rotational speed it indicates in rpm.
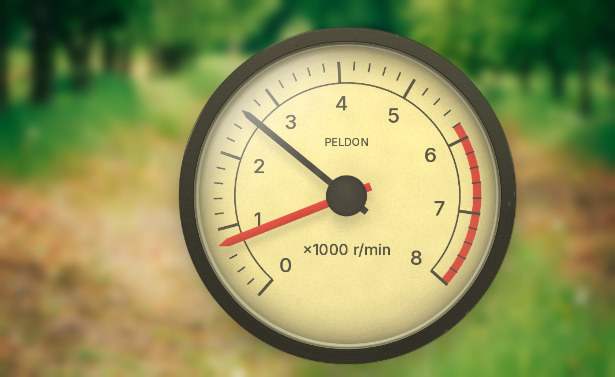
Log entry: 800 rpm
